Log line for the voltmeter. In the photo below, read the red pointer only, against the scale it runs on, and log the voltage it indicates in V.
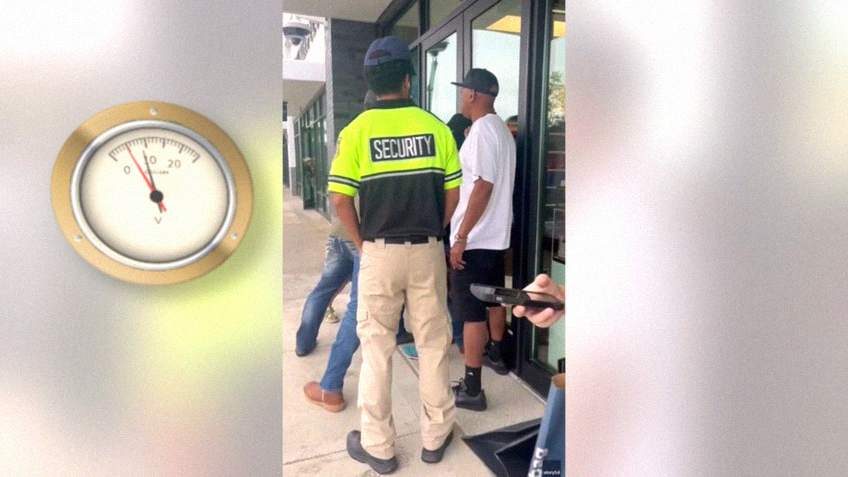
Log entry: 5 V
